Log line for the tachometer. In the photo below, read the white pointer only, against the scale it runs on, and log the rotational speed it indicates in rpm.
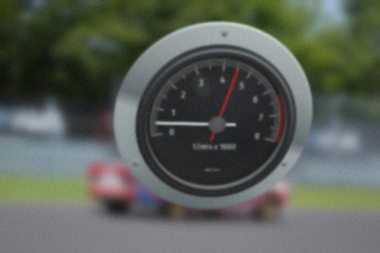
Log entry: 500 rpm
